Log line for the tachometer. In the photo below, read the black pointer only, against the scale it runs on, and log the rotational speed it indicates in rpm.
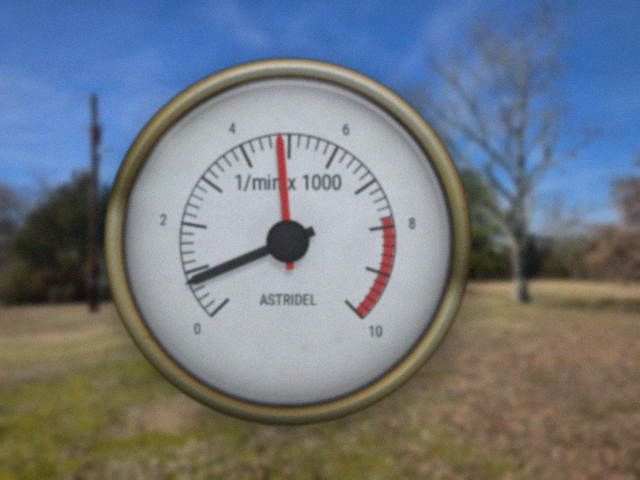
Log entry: 800 rpm
